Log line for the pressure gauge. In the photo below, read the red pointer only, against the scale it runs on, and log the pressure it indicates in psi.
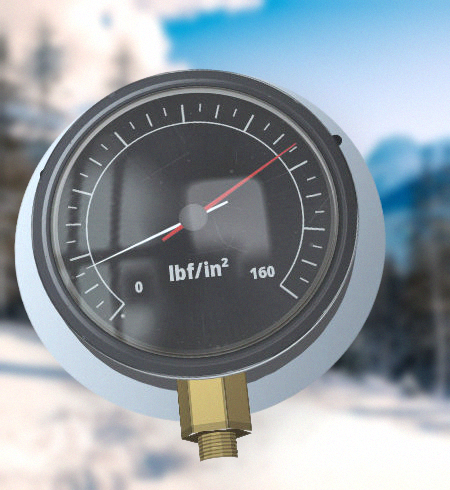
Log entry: 115 psi
